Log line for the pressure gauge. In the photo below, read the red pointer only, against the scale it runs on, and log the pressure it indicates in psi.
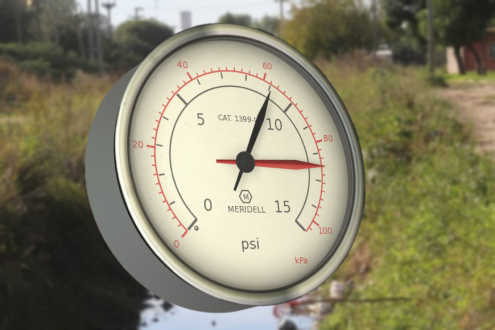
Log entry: 12.5 psi
